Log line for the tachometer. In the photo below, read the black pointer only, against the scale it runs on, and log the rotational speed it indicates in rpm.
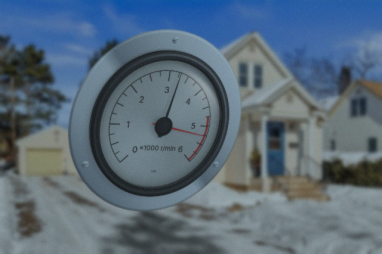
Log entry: 3250 rpm
